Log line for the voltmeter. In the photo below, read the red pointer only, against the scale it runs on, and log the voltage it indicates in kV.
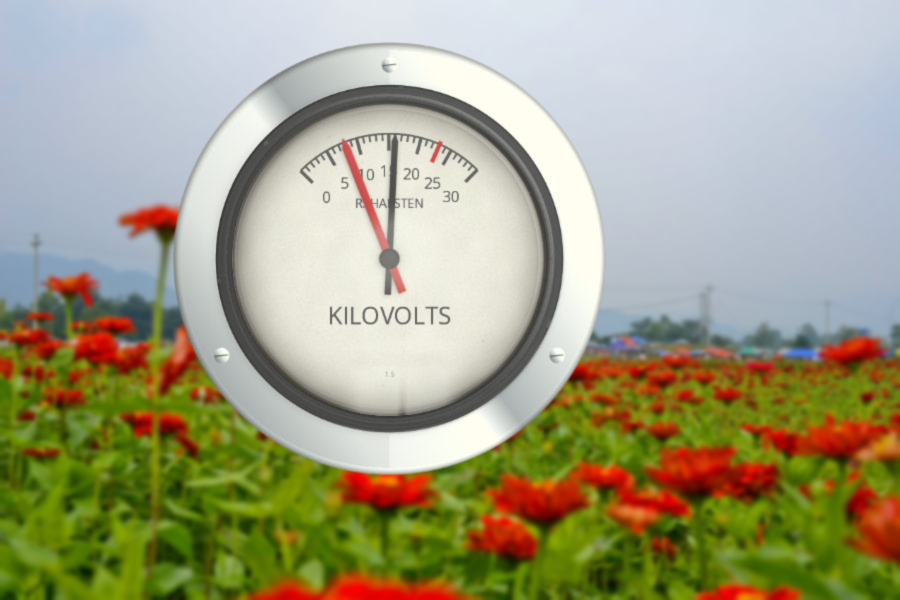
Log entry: 8 kV
